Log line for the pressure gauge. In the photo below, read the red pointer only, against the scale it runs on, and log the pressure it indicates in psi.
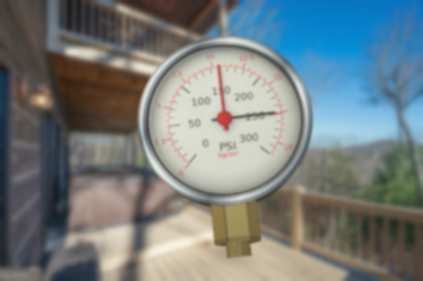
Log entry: 150 psi
